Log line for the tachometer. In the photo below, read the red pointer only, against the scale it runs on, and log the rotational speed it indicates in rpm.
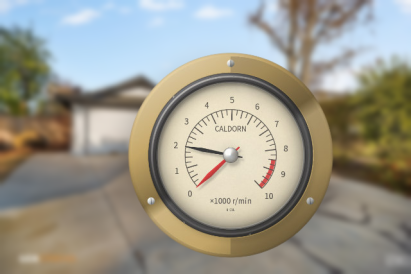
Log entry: 0 rpm
